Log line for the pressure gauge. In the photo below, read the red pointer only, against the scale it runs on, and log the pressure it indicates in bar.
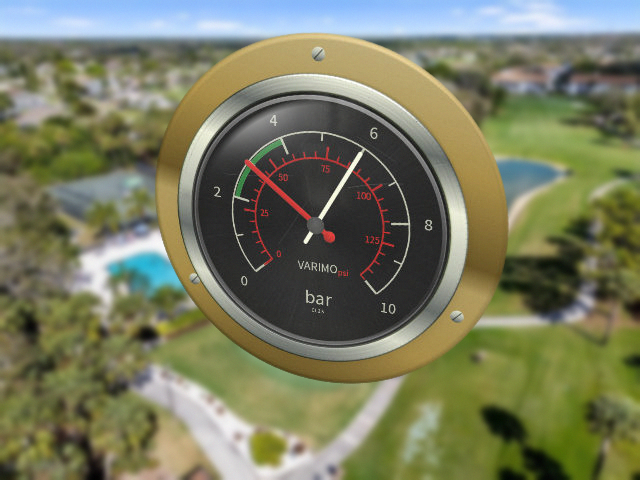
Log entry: 3 bar
